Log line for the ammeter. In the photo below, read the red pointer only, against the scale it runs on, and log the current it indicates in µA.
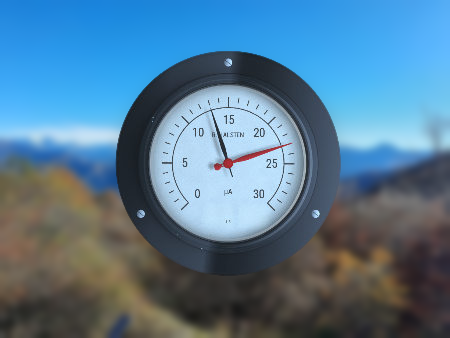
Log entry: 23 µA
